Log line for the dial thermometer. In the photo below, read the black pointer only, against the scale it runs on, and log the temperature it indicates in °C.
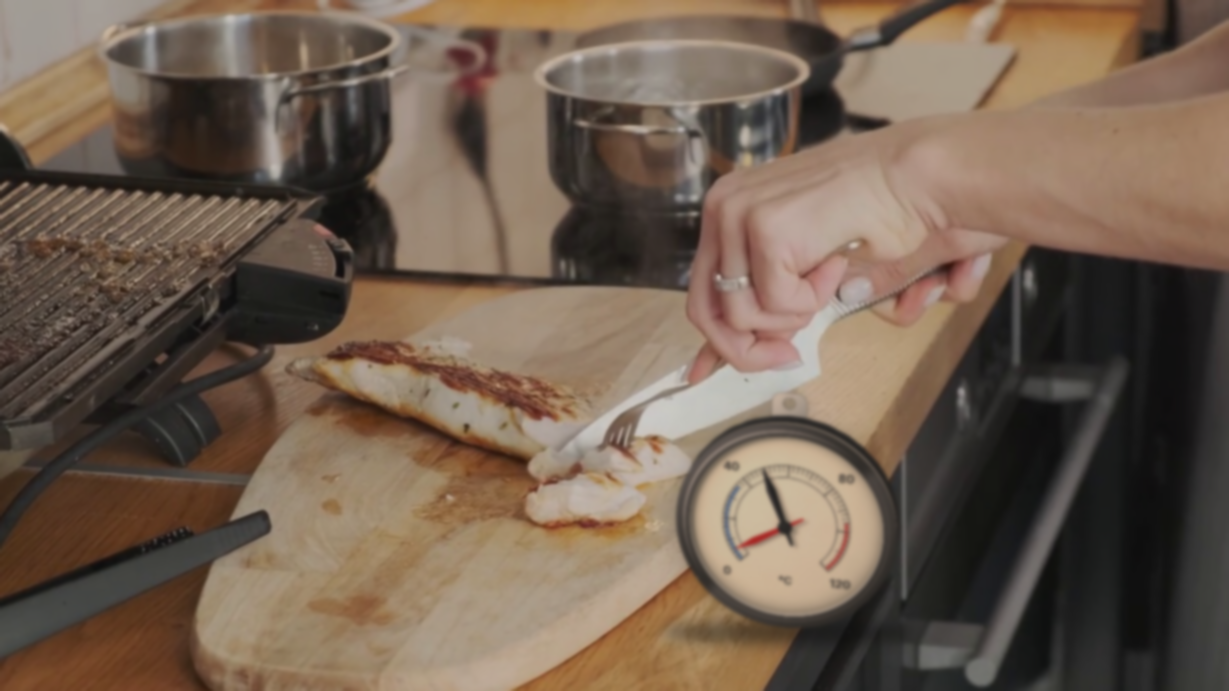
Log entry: 50 °C
